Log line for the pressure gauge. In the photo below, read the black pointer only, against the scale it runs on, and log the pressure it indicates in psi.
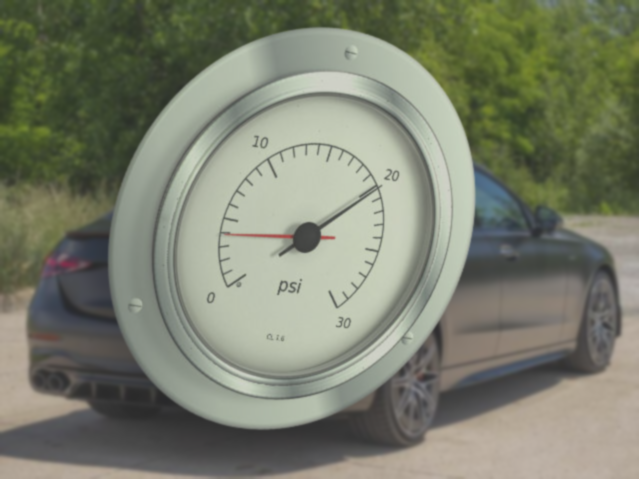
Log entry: 20 psi
